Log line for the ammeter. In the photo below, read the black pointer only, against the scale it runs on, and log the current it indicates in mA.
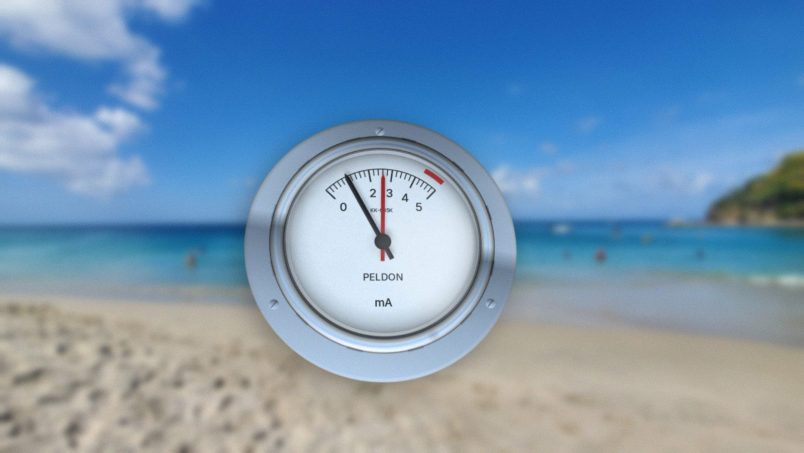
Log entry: 1 mA
